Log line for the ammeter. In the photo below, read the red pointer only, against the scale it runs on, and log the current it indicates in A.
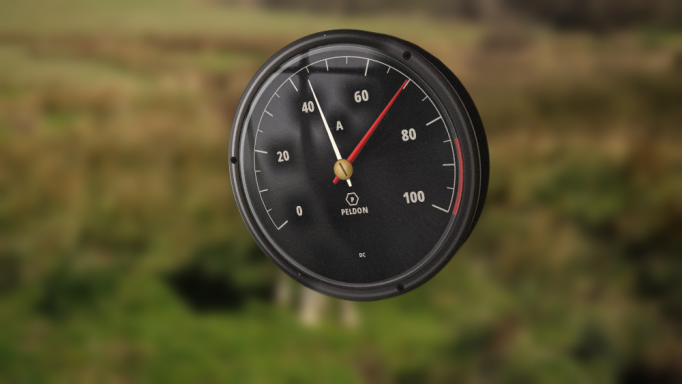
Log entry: 70 A
